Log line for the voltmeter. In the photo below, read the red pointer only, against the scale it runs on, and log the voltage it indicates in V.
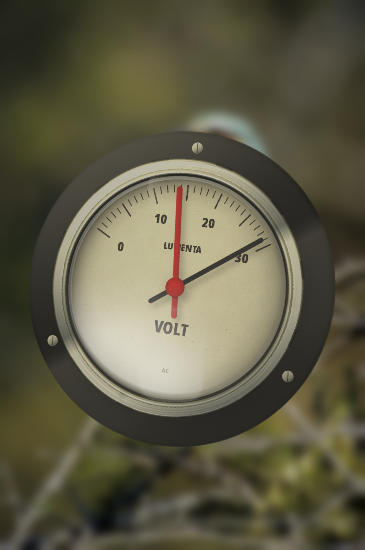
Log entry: 14 V
